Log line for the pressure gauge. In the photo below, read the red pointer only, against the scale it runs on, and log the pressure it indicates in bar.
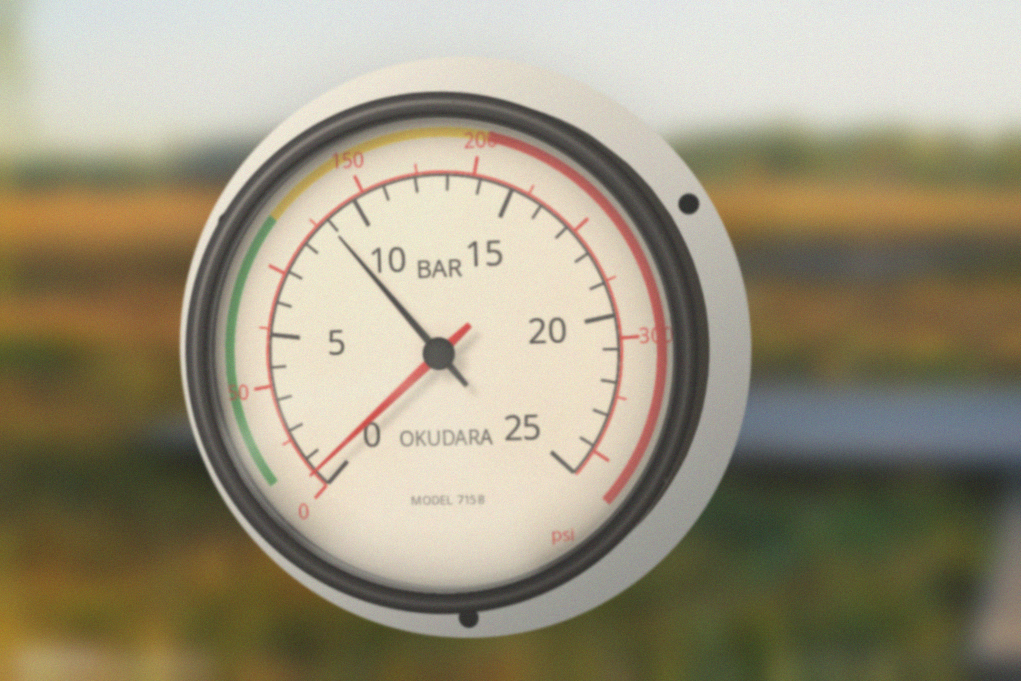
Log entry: 0.5 bar
